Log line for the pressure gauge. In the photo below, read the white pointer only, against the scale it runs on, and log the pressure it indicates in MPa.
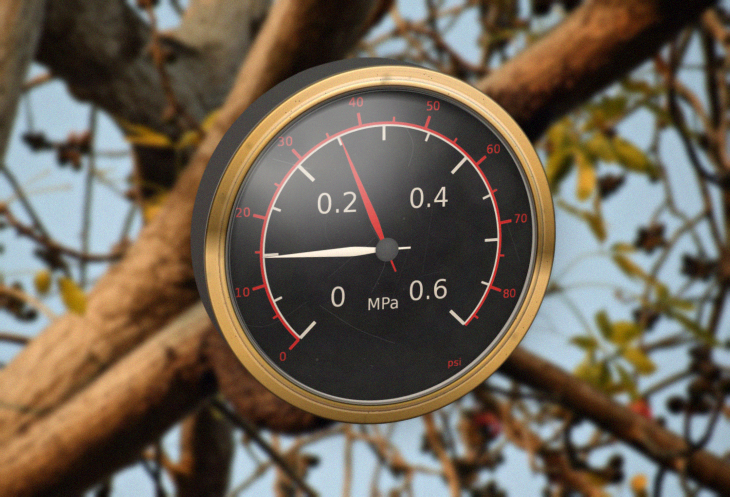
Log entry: 0.1 MPa
